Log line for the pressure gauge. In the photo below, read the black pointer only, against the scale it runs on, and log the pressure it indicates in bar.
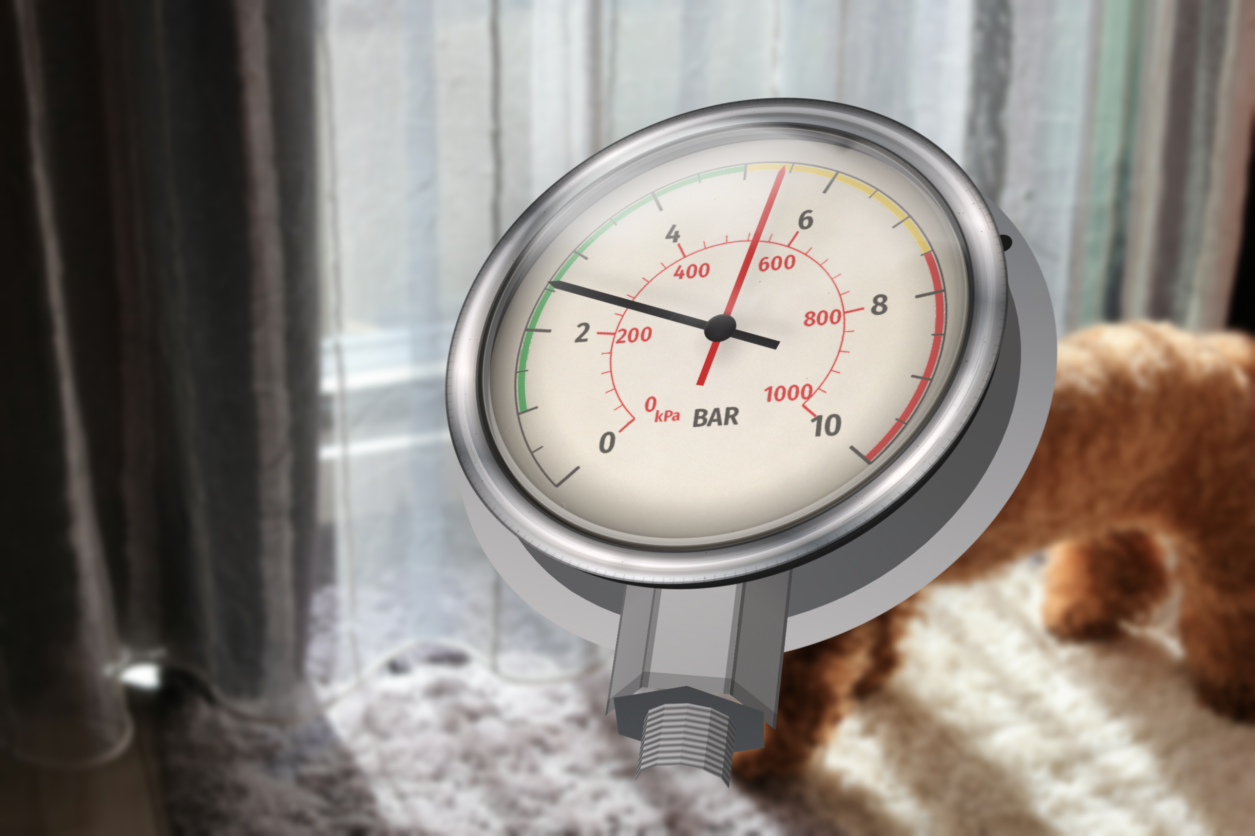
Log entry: 2.5 bar
